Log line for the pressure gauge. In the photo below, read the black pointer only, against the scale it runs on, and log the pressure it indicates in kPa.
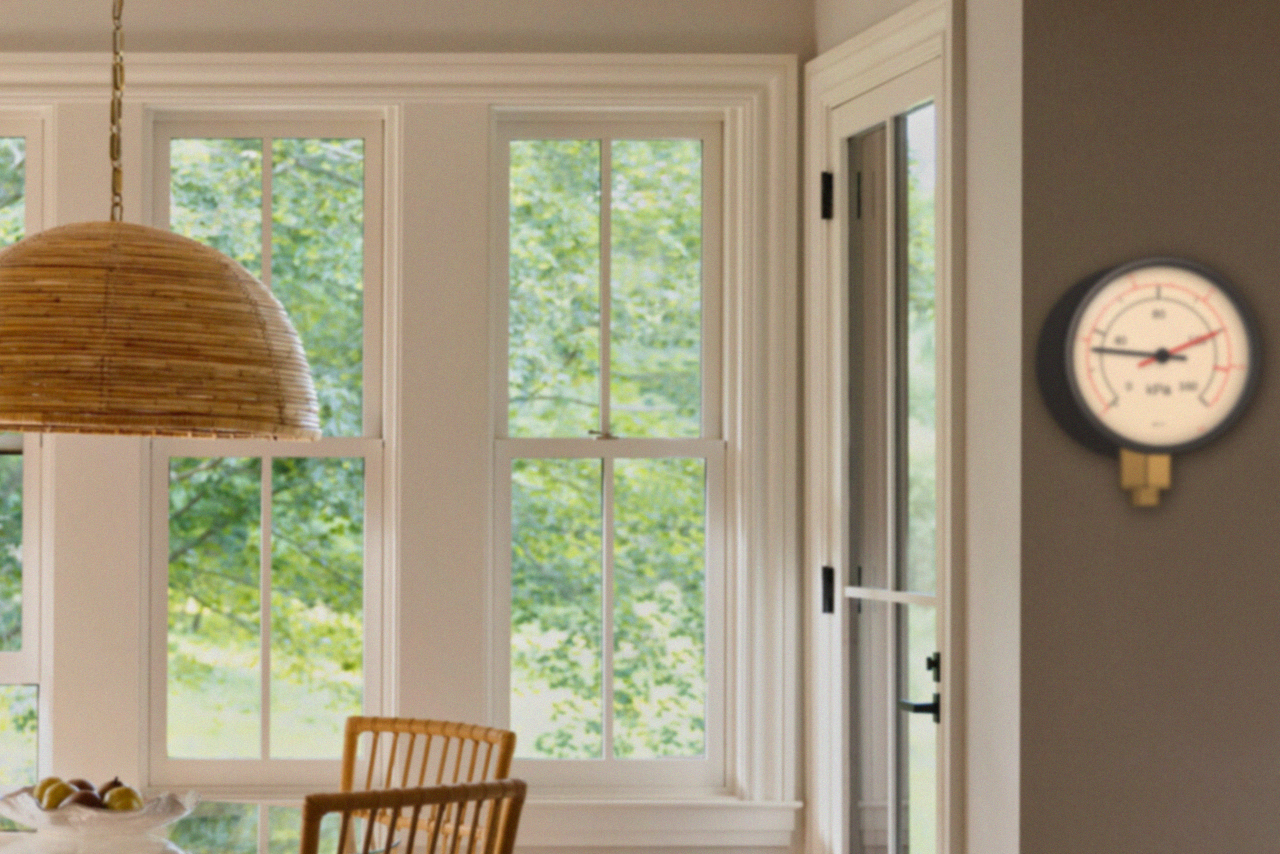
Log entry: 30 kPa
